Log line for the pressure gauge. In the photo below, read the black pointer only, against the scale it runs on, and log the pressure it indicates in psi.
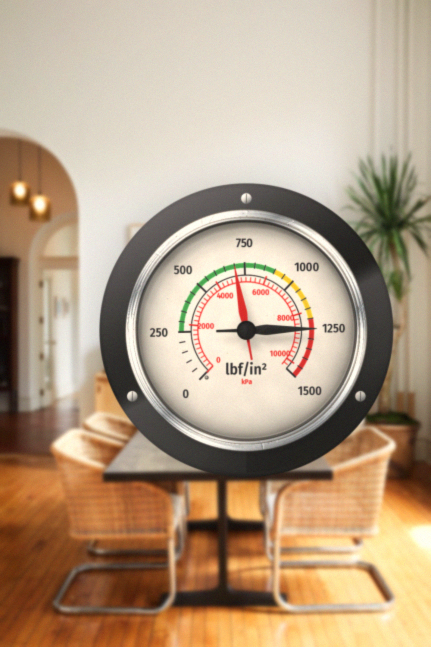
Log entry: 1250 psi
